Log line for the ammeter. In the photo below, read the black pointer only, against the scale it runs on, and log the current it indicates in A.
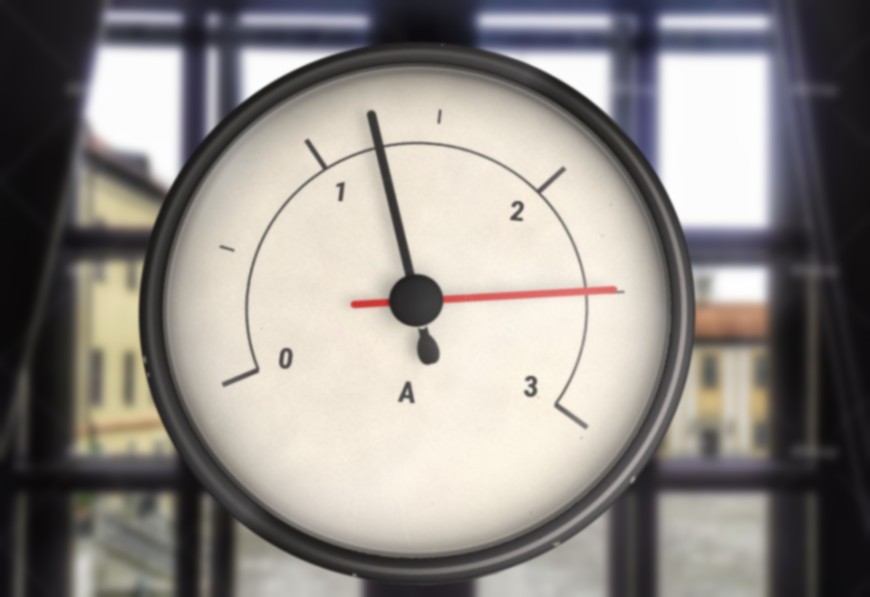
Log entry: 1.25 A
